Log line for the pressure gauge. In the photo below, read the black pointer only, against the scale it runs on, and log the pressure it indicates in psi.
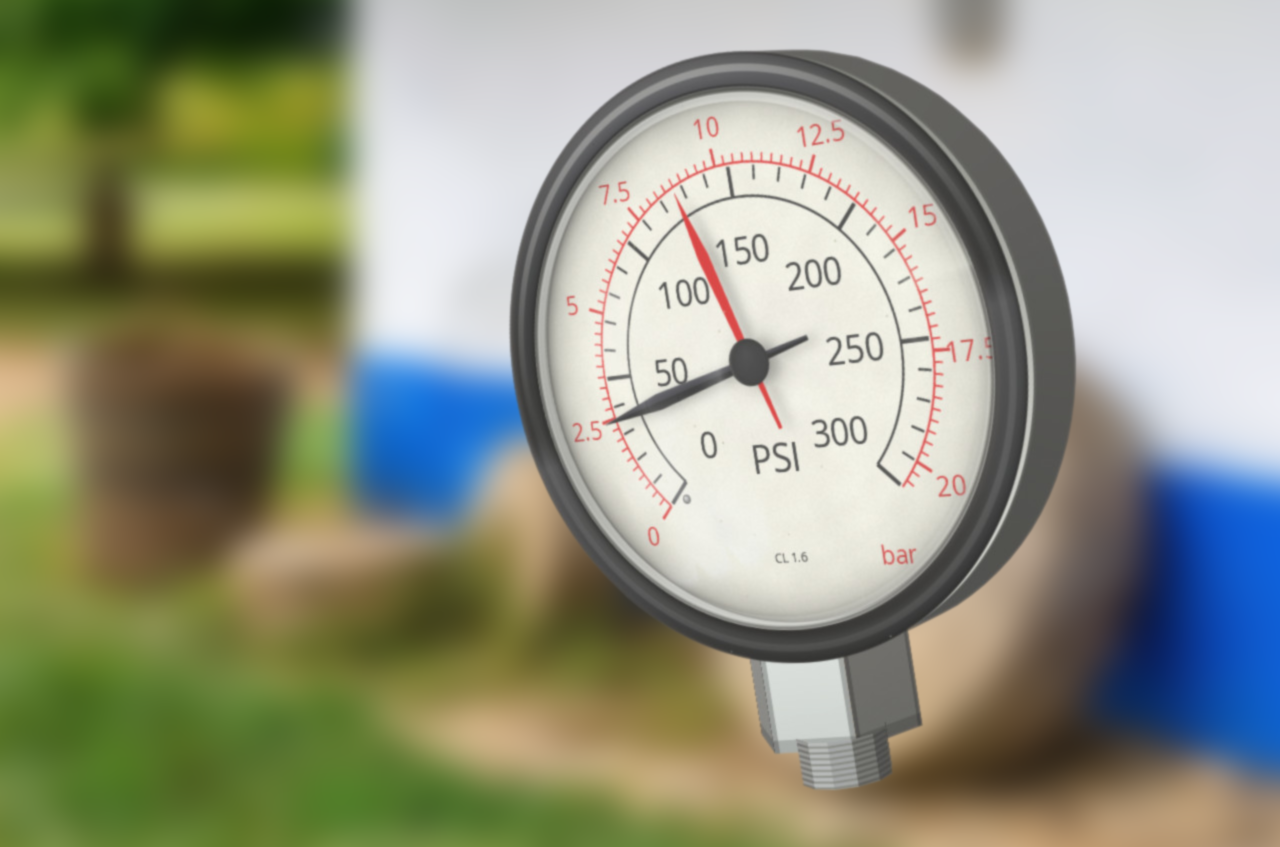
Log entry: 35 psi
